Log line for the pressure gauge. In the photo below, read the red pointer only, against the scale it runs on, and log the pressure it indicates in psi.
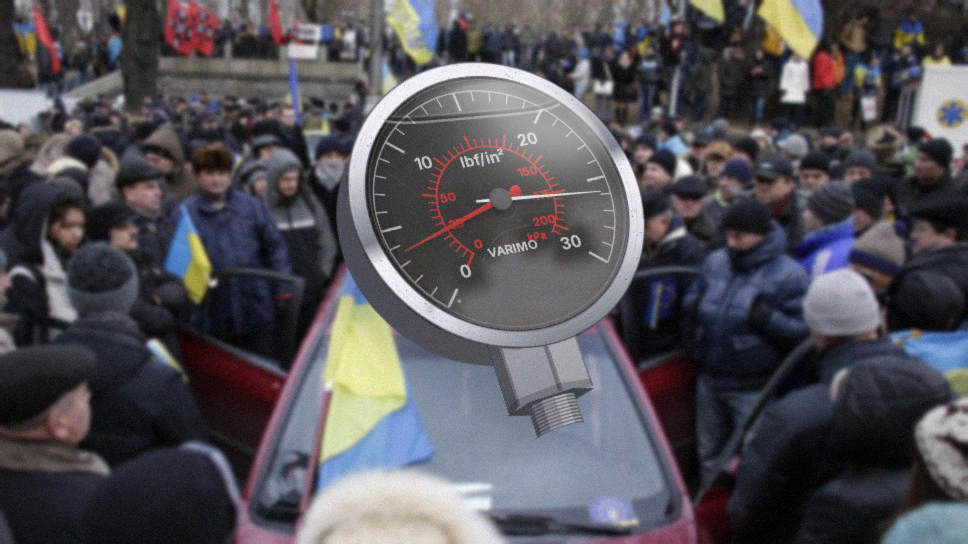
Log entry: 3.5 psi
